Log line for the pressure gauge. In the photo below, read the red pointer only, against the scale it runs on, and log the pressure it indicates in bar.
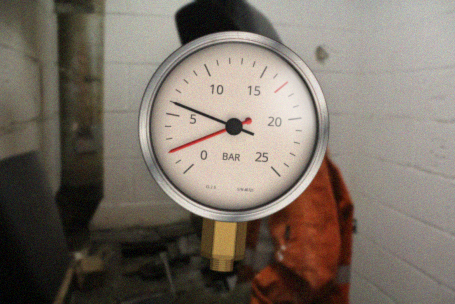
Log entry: 2 bar
